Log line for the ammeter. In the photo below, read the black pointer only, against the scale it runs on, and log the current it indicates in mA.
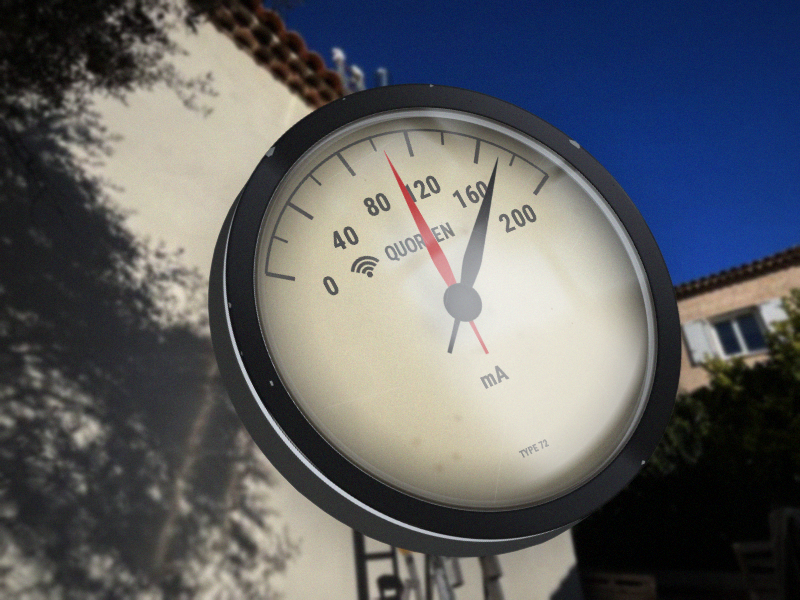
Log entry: 170 mA
